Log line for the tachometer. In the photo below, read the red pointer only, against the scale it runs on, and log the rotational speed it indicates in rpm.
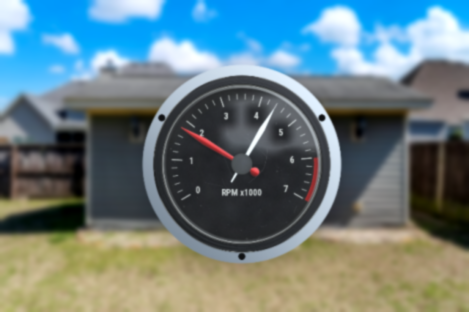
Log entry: 1800 rpm
